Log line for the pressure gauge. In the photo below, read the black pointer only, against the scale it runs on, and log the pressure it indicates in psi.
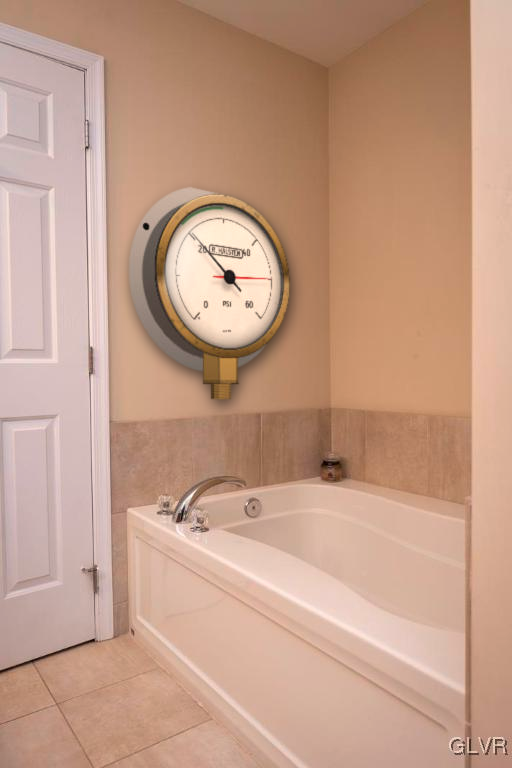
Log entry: 20 psi
